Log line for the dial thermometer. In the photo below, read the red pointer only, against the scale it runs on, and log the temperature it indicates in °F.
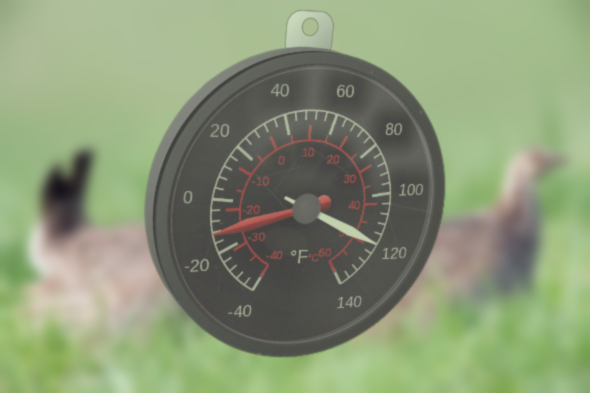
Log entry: -12 °F
